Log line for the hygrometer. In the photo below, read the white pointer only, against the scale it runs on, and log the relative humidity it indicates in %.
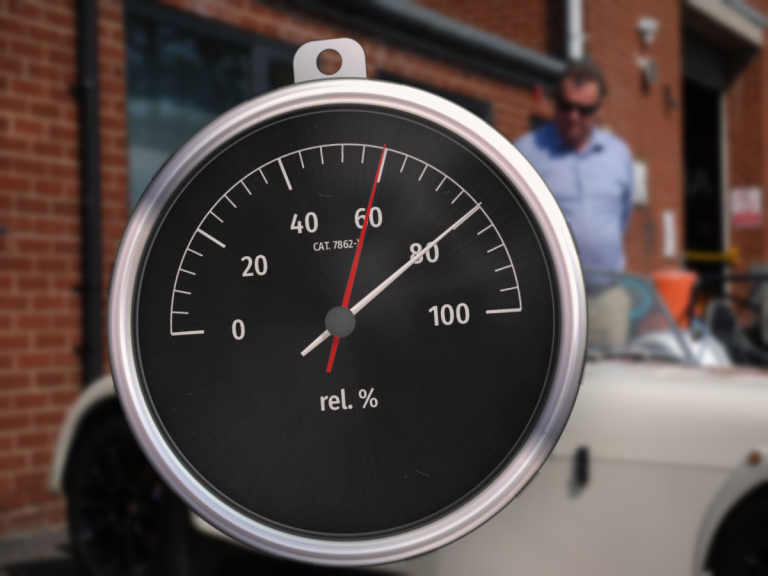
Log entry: 80 %
